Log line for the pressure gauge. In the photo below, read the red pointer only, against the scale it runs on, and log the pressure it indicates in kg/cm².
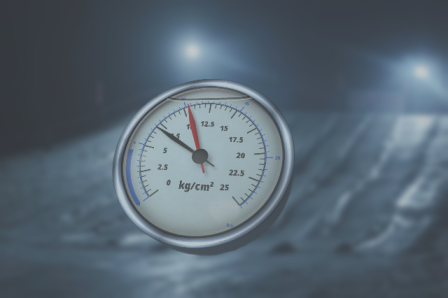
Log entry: 10.5 kg/cm²
